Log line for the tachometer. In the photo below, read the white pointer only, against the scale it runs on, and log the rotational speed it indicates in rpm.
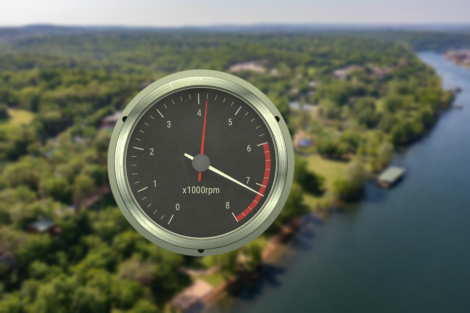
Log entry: 7200 rpm
